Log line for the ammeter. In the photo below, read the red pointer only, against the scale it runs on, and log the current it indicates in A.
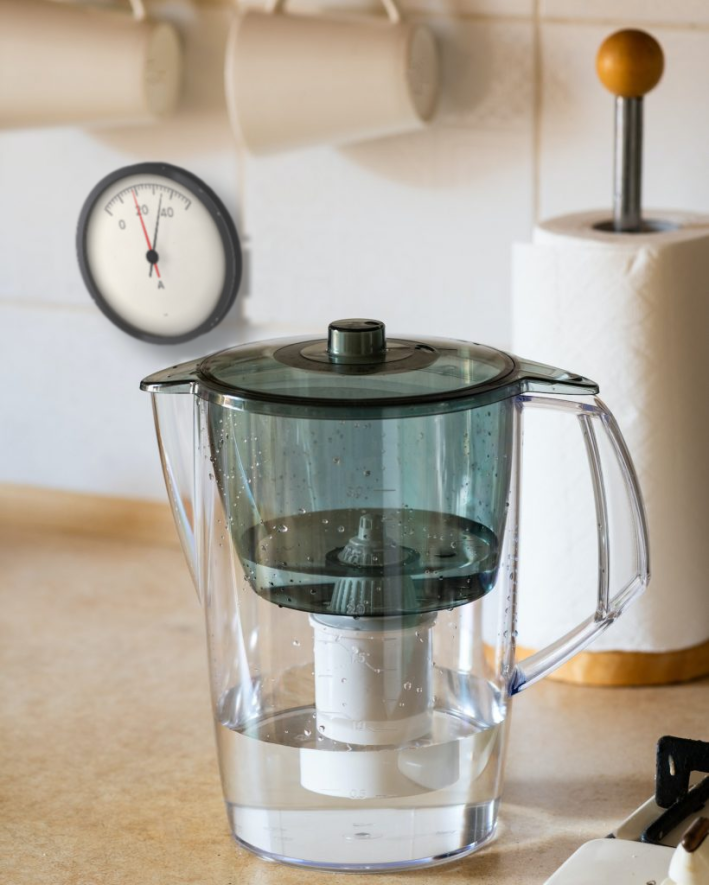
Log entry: 20 A
